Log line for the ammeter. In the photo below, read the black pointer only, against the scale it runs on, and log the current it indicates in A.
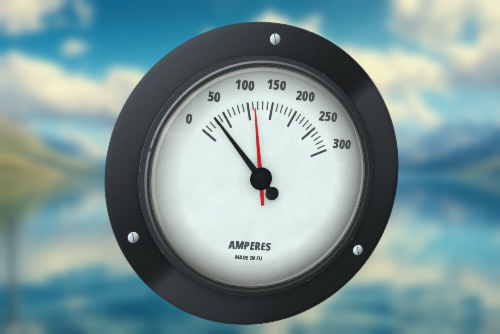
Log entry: 30 A
